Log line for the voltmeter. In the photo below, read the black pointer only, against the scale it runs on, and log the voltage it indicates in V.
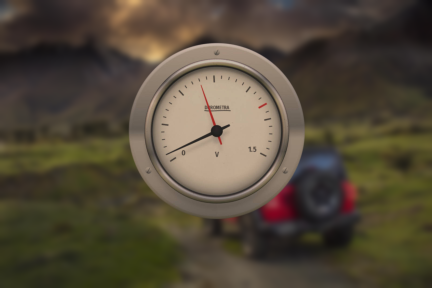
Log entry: 0.05 V
